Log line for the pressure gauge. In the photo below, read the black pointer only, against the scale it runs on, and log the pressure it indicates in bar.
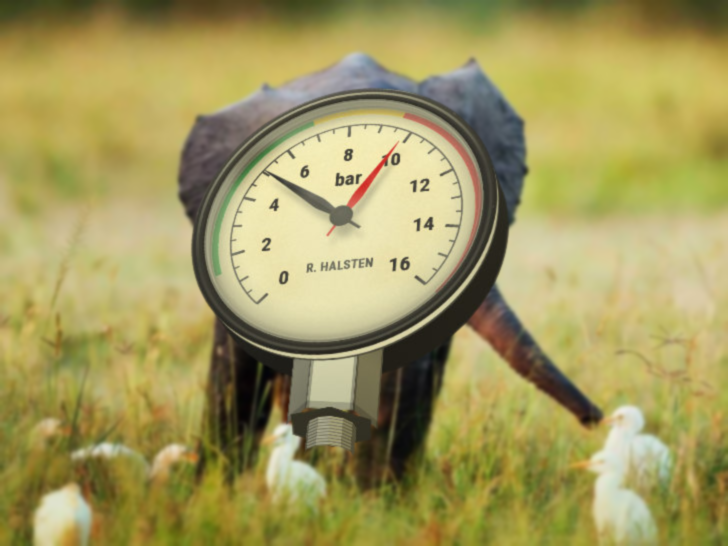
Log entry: 5 bar
